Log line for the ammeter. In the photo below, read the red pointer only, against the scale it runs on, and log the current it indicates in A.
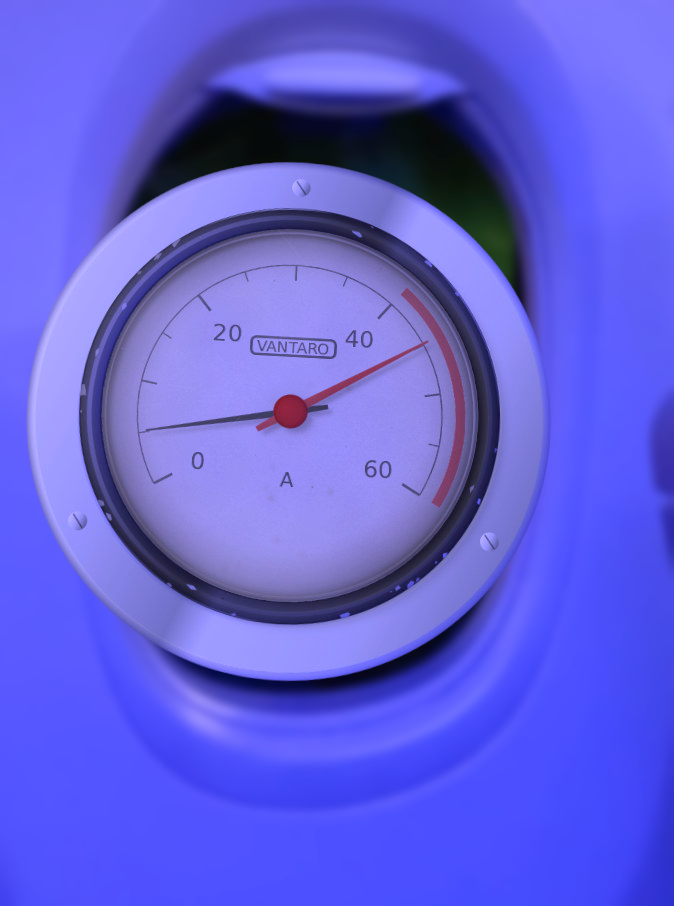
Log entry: 45 A
